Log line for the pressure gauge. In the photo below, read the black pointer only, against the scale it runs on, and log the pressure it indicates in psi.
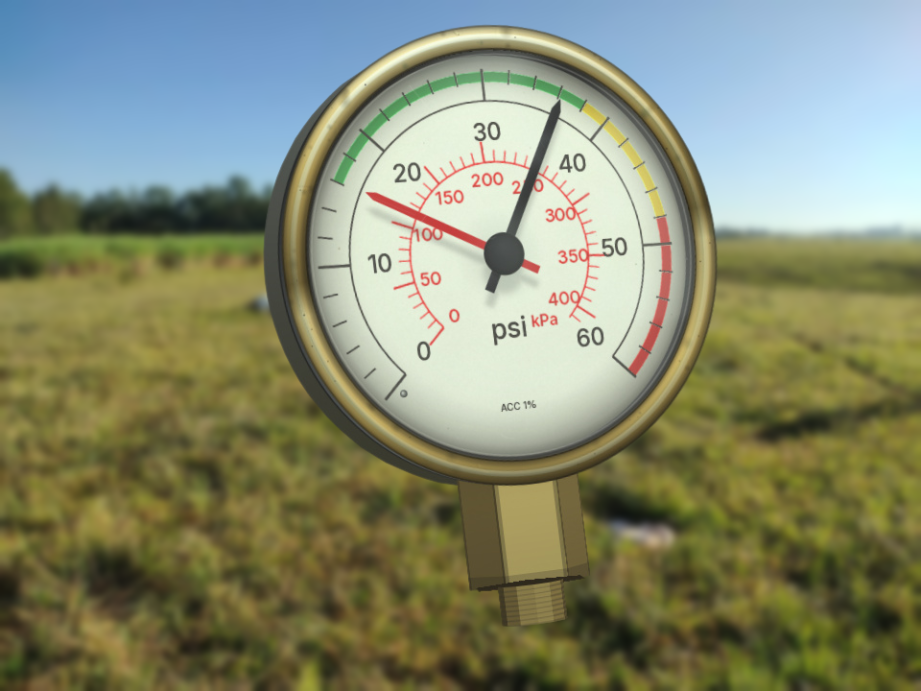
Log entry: 36 psi
